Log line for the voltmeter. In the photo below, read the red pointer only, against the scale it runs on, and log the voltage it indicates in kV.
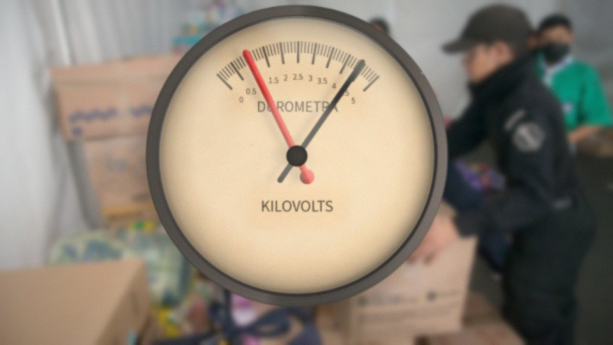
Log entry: 1 kV
